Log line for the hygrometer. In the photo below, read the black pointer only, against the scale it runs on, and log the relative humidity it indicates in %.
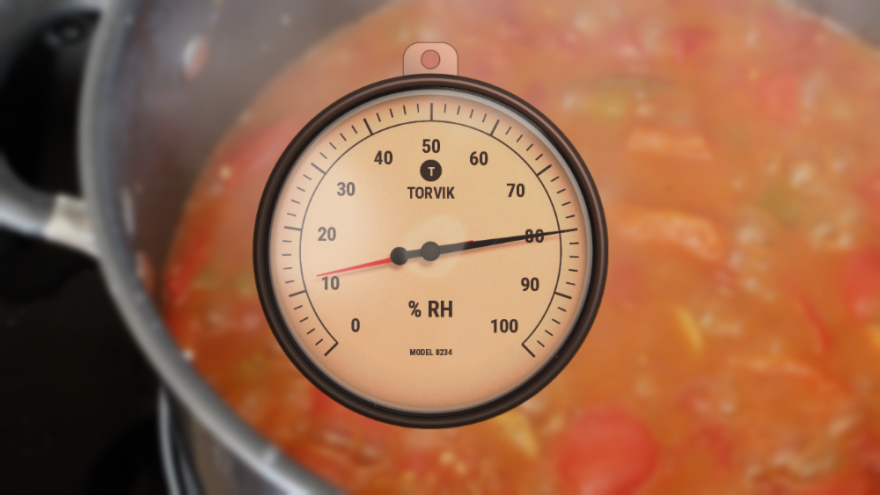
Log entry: 80 %
